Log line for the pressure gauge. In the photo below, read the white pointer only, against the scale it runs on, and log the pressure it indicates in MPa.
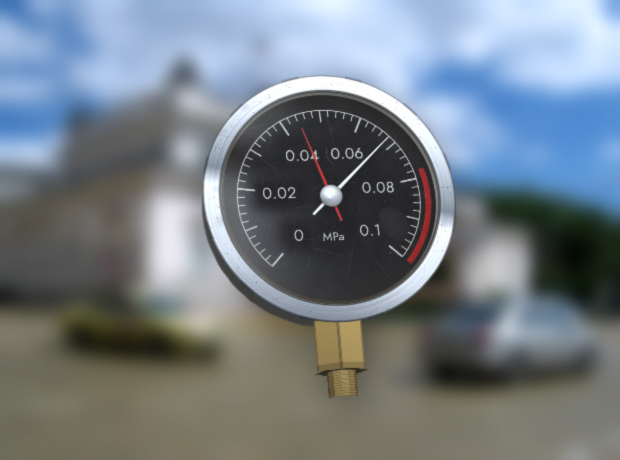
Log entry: 0.068 MPa
